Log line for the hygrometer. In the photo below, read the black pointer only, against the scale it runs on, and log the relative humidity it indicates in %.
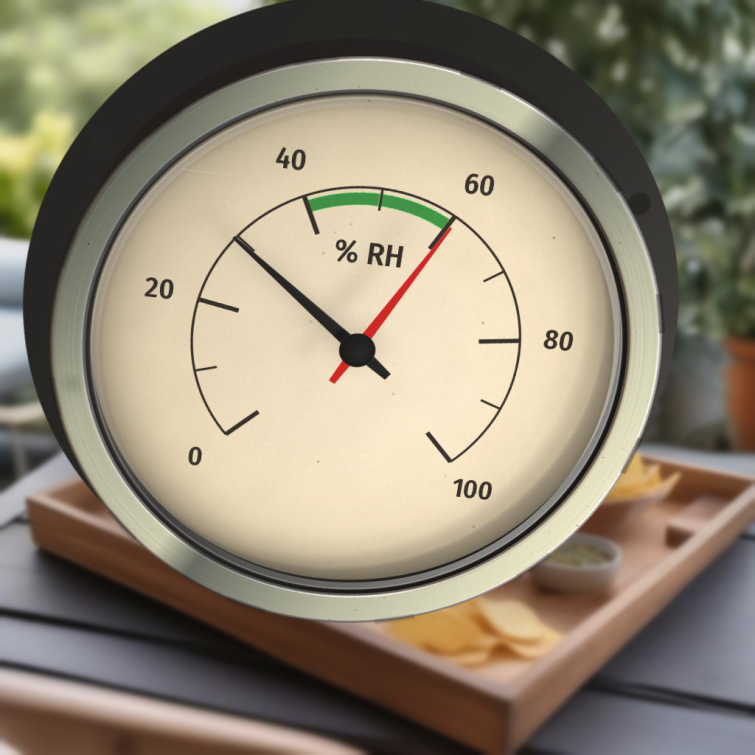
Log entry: 30 %
